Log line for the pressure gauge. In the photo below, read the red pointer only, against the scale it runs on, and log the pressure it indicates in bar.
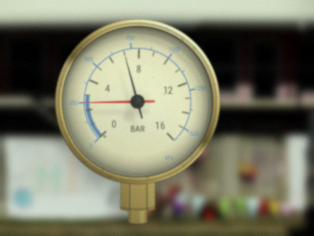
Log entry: 2.5 bar
